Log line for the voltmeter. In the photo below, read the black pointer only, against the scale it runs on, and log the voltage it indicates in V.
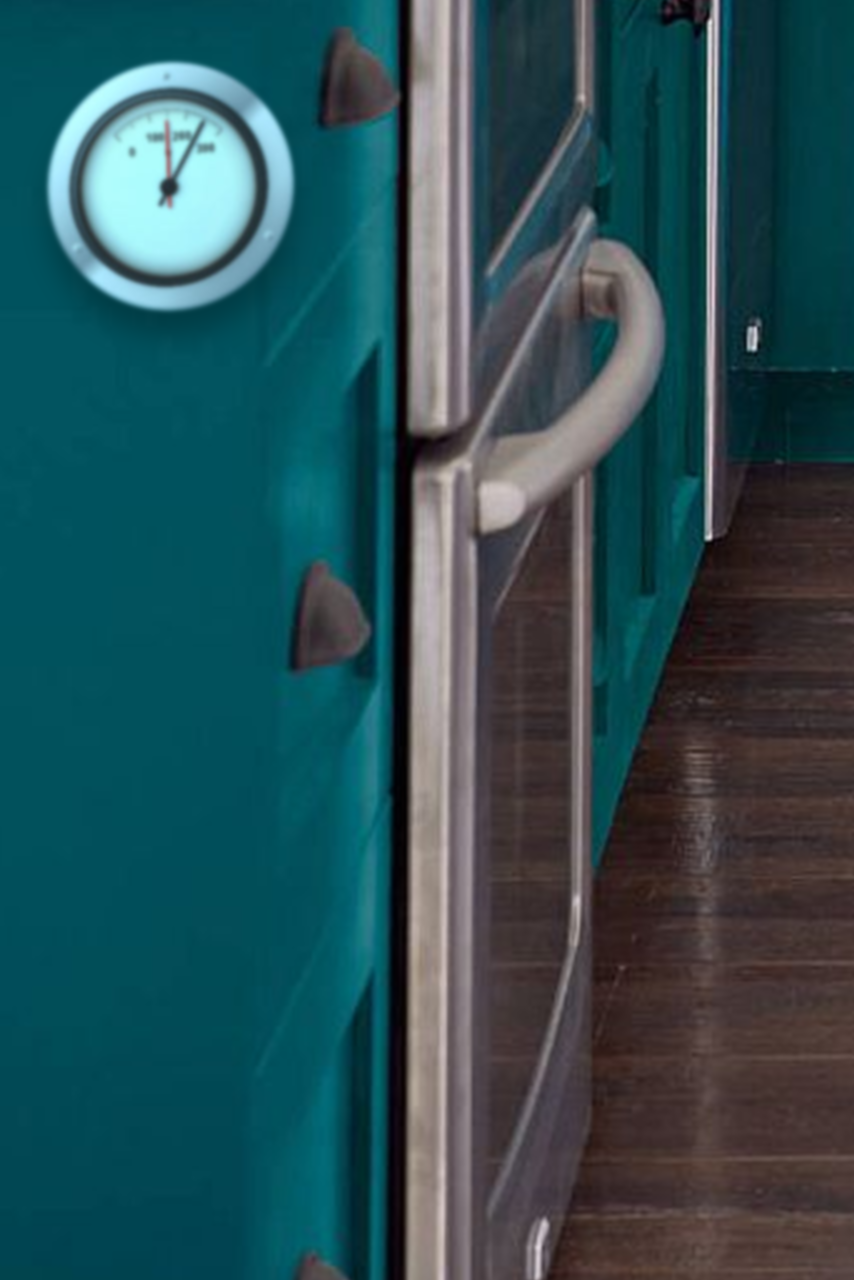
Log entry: 250 V
